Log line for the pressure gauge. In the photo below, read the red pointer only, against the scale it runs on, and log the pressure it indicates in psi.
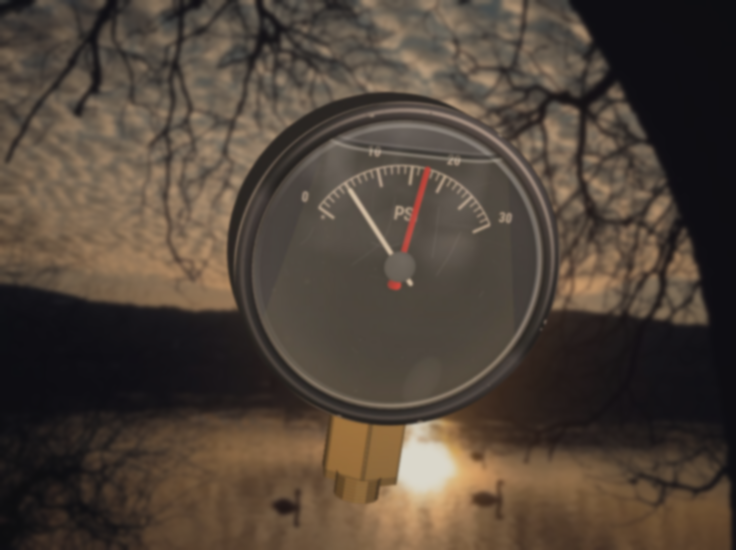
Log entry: 17 psi
